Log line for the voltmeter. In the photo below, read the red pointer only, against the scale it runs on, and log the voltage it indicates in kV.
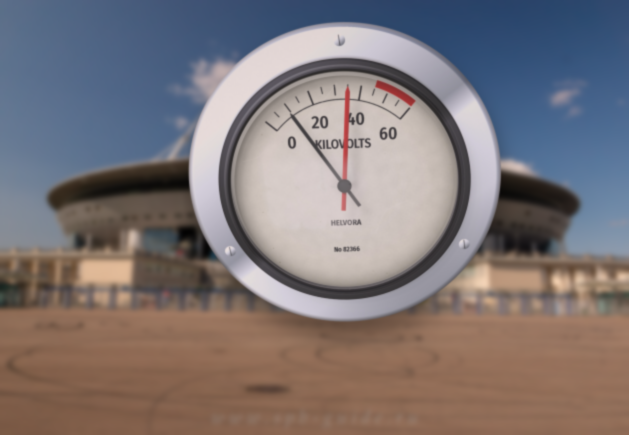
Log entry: 35 kV
